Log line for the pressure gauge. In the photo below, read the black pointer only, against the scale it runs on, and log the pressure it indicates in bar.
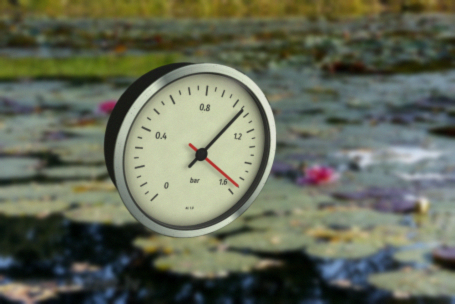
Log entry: 1.05 bar
